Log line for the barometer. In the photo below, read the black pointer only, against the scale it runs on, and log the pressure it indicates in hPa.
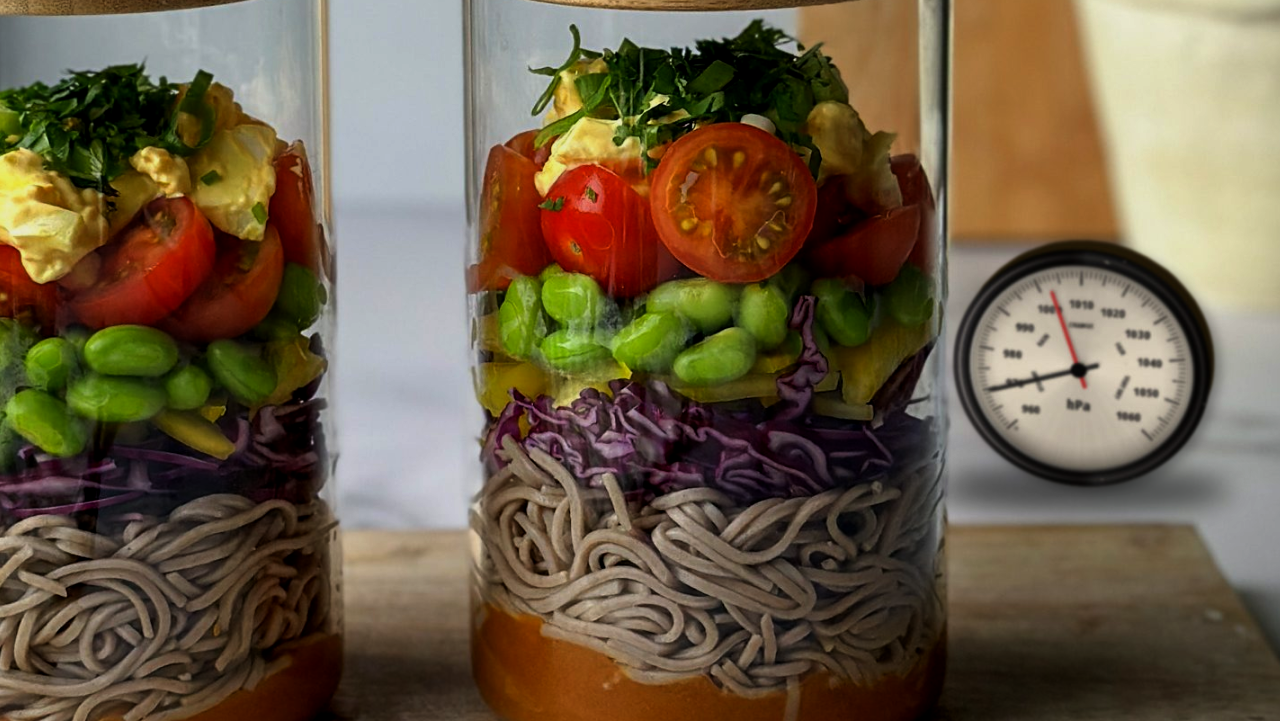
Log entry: 970 hPa
